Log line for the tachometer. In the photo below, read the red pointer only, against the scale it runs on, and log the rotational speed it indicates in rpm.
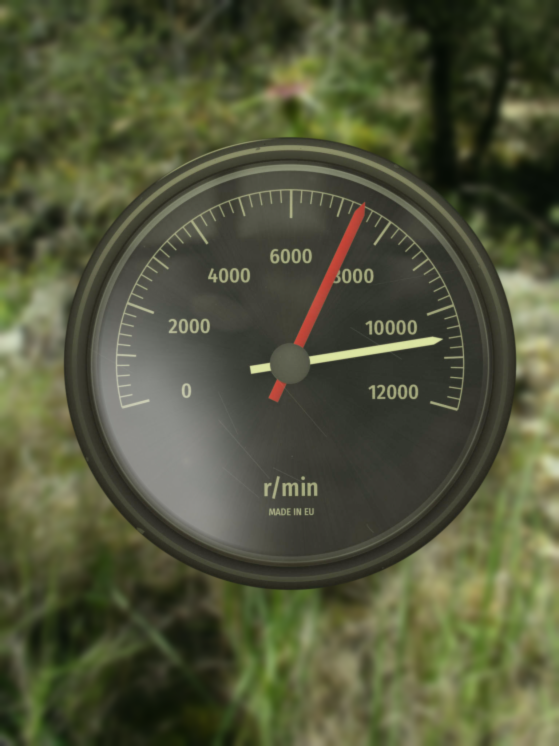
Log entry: 7400 rpm
